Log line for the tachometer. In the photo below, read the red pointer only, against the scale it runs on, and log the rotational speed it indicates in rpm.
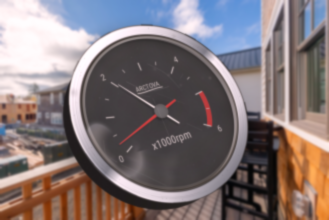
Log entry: 250 rpm
